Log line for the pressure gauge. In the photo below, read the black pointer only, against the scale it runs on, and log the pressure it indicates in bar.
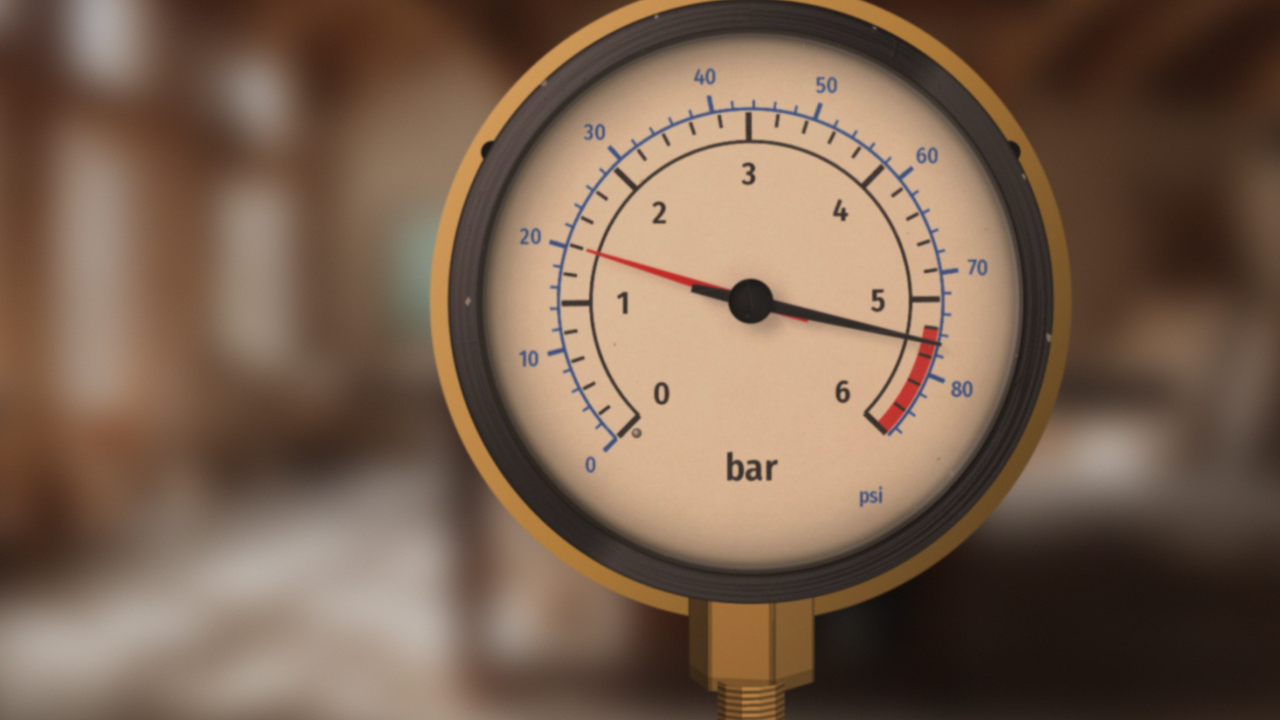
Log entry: 5.3 bar
